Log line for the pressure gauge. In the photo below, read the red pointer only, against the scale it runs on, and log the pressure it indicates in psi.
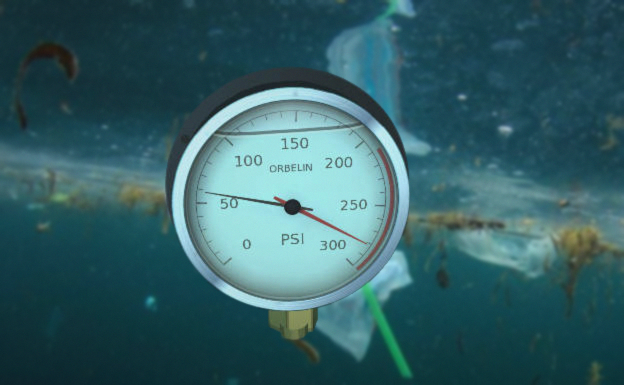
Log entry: 280 psi
